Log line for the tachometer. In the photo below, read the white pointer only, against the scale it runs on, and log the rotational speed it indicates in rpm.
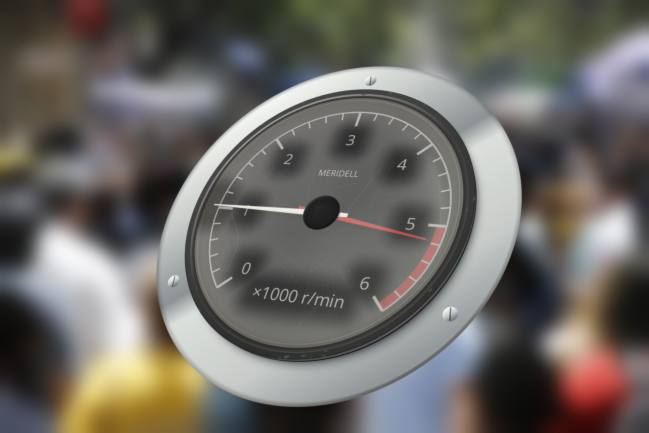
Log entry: 1000 rpm
